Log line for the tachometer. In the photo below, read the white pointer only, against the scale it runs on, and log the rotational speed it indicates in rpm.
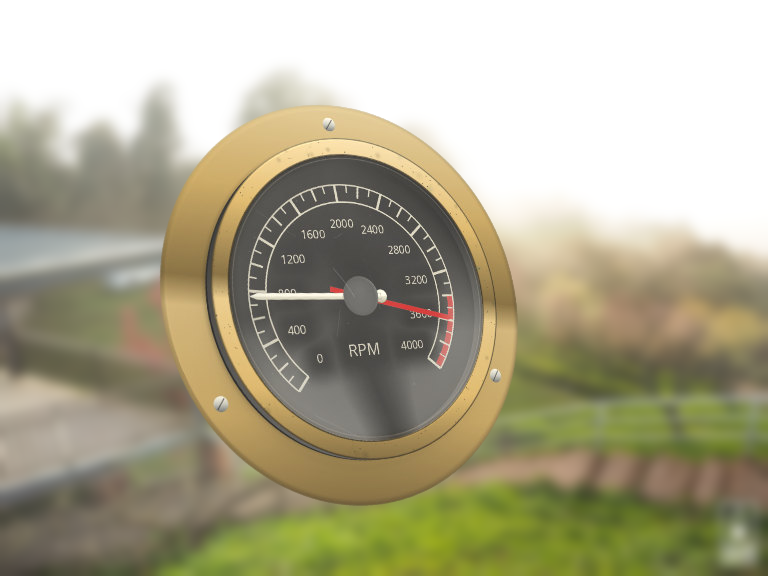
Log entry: 750 rpm
